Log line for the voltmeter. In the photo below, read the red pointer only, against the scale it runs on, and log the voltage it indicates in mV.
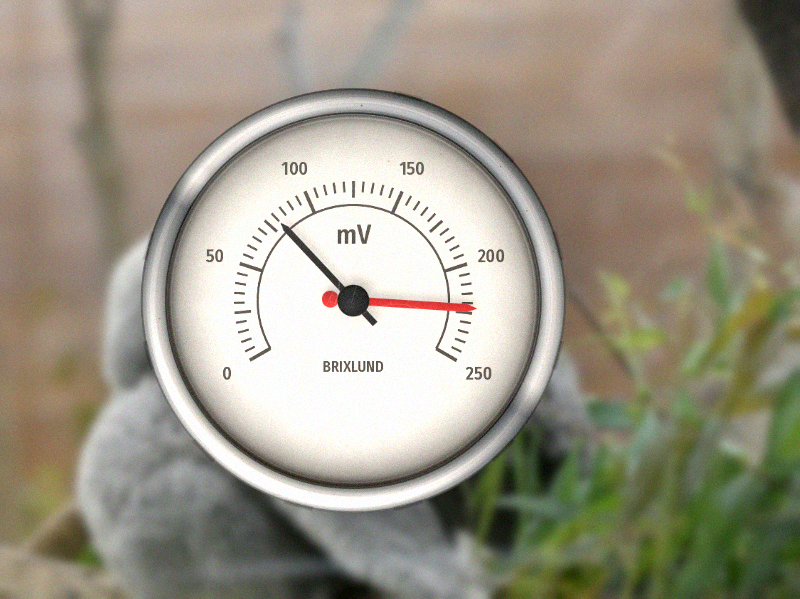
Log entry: 222.5 mV
